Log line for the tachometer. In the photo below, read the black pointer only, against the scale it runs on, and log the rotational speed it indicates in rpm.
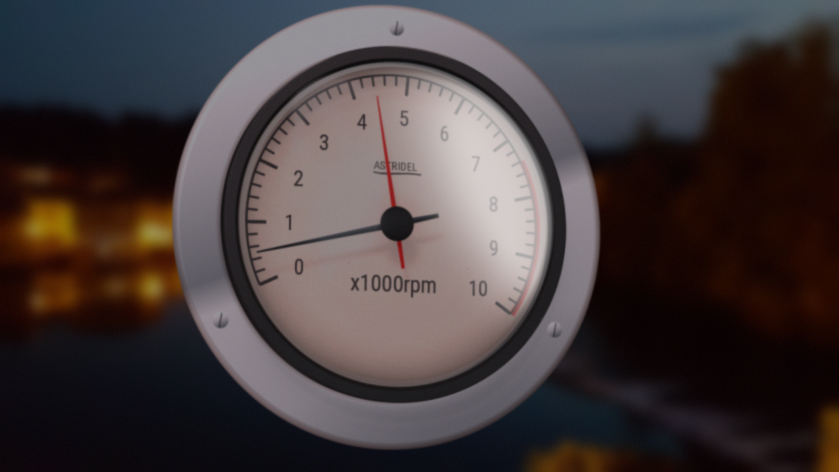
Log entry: 500 rpm
